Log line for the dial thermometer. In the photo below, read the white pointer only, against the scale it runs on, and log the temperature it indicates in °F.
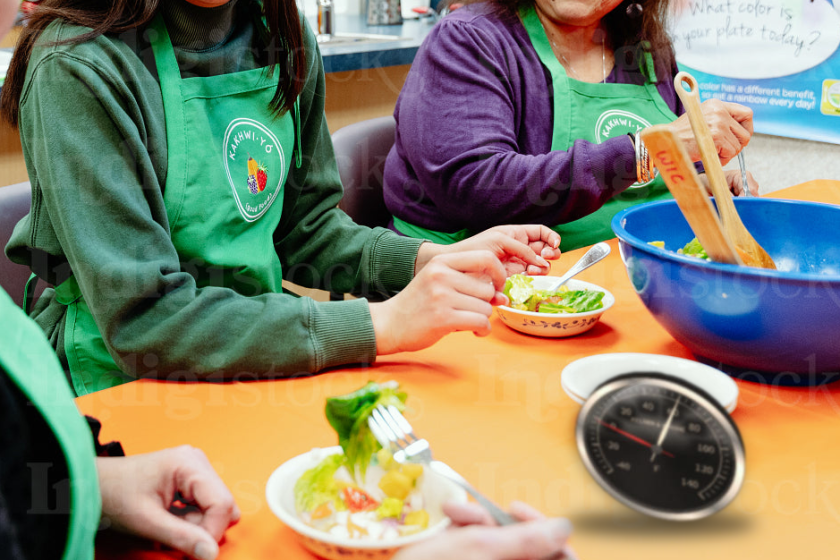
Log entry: 60 °F
